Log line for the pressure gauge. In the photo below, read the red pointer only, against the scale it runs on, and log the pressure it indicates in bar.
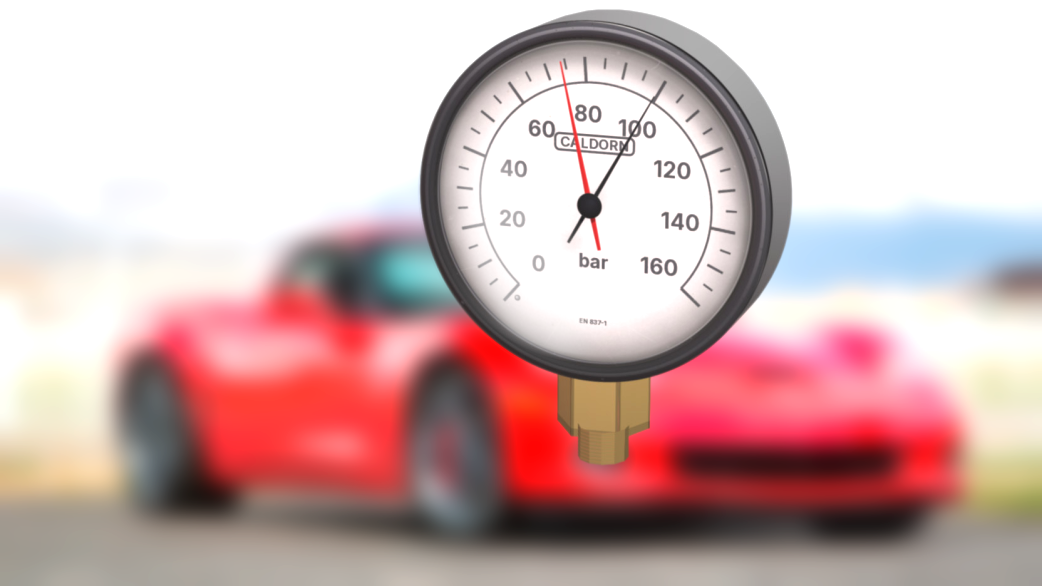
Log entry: 75 bar
